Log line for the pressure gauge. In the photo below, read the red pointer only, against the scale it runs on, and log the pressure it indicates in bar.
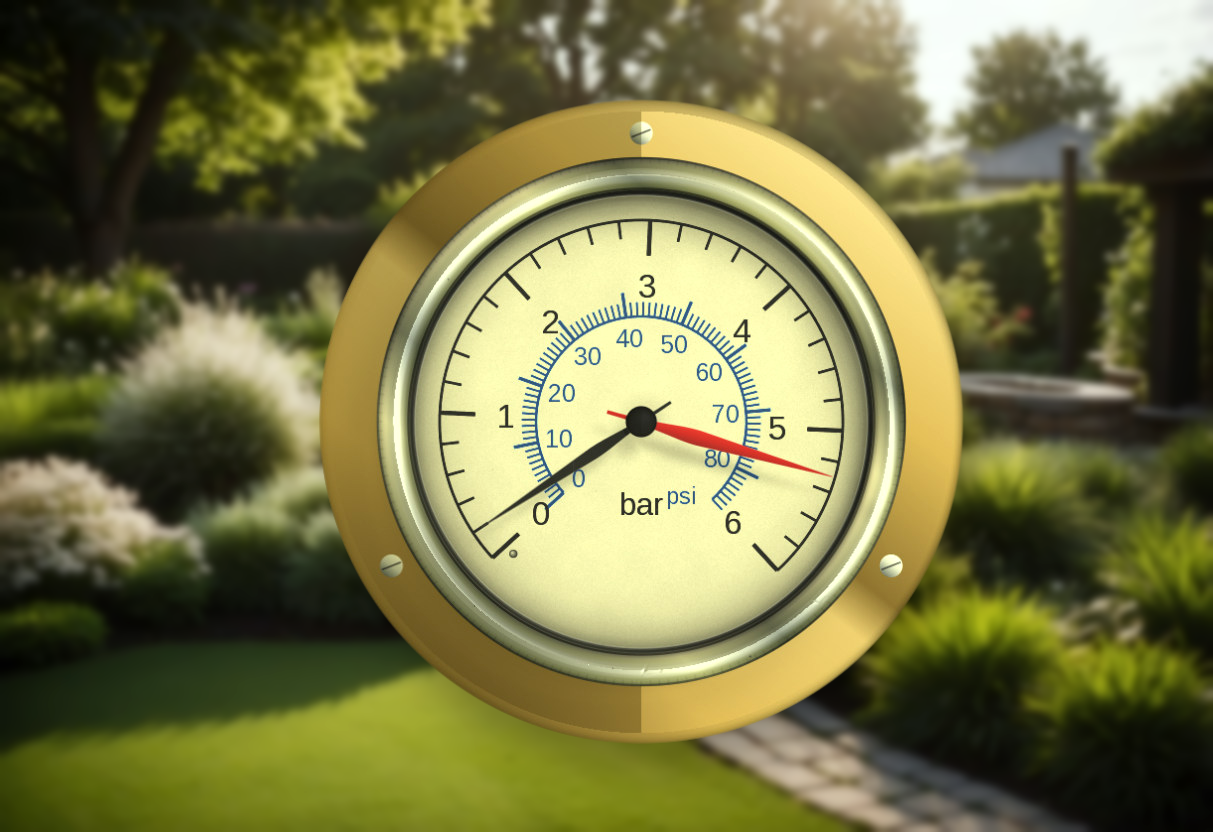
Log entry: 5.3 bar
